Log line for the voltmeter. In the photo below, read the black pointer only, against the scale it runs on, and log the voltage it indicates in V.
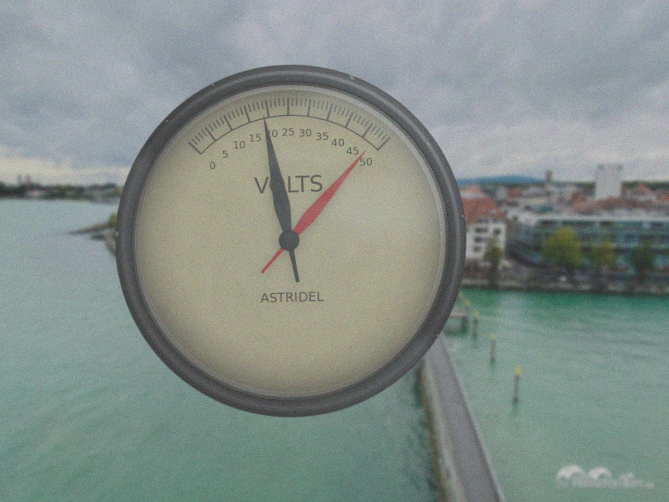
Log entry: 19 V
